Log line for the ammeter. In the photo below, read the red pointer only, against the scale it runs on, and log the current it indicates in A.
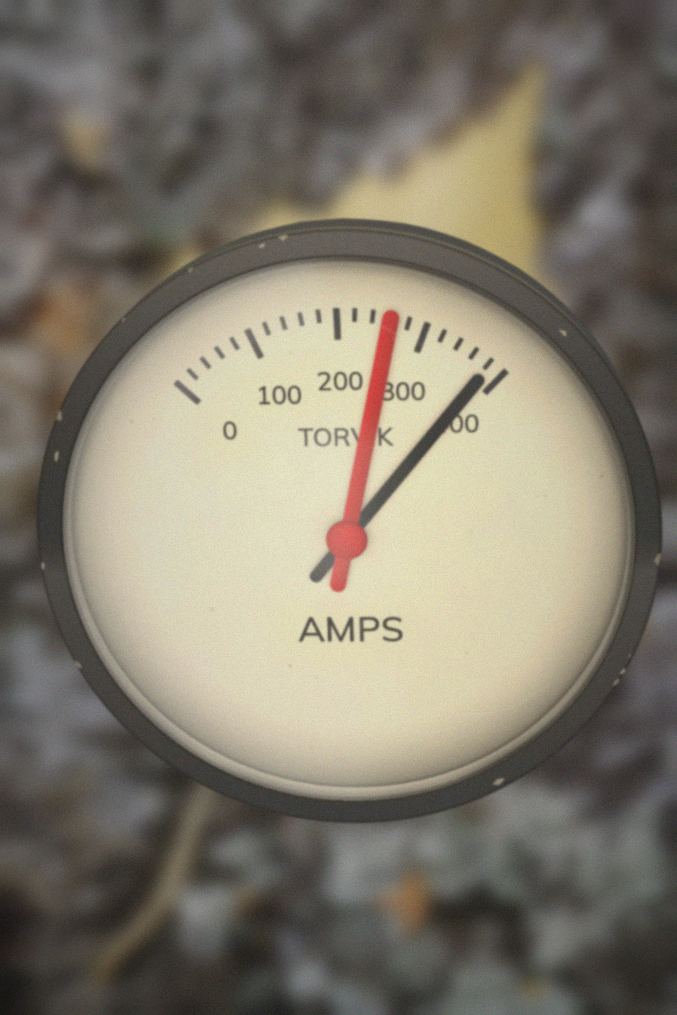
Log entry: 260 A
